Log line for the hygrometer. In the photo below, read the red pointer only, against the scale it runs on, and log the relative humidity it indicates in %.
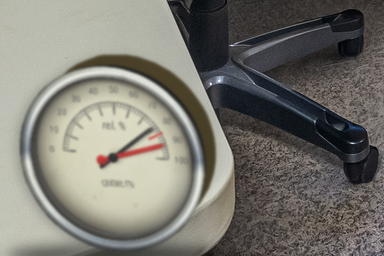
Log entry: 90 %
